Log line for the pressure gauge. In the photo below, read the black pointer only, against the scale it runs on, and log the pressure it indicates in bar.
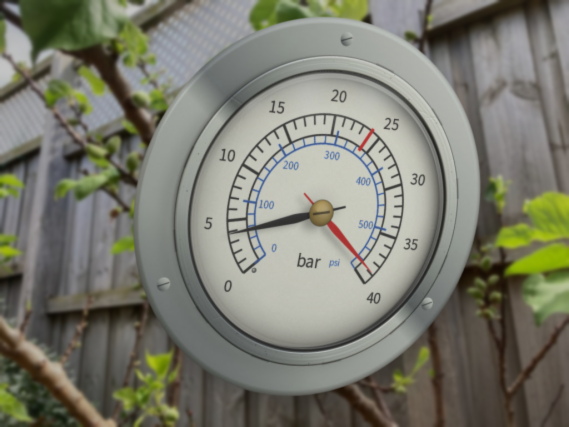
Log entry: 4 bar
